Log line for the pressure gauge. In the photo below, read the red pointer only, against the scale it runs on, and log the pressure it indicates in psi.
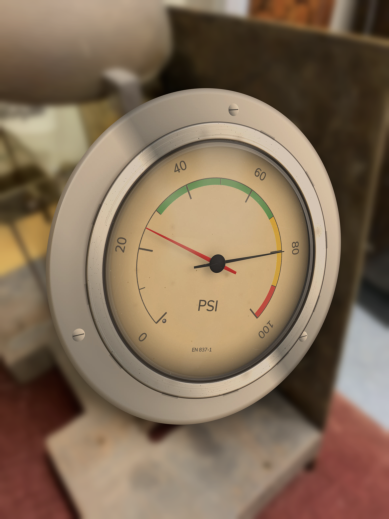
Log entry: 25 psi
